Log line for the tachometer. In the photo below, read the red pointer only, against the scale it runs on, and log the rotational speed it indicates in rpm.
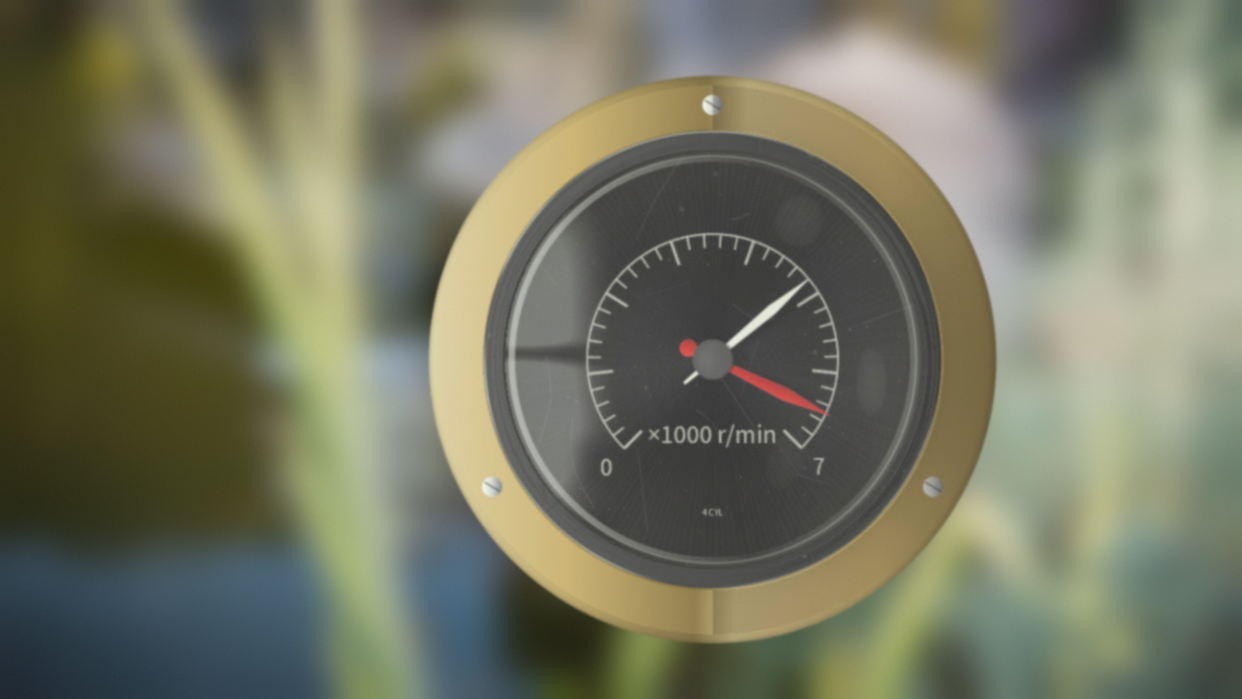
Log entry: 6500 rpm
